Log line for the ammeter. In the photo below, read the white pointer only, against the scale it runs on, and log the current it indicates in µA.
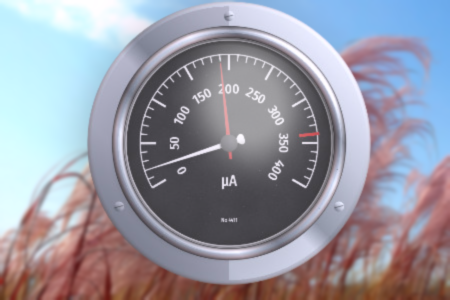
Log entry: 20 µA
